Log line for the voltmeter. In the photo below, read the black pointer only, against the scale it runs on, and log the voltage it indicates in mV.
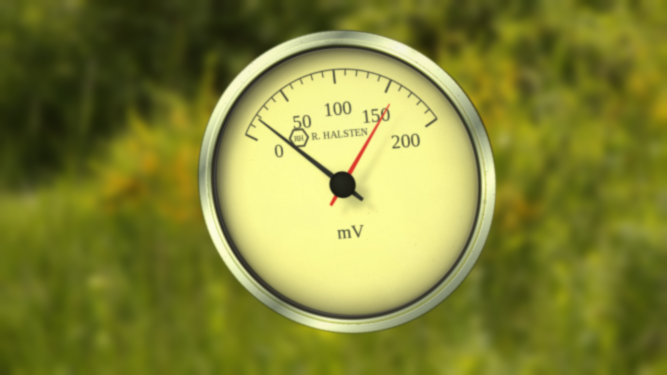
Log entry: 20 mV
